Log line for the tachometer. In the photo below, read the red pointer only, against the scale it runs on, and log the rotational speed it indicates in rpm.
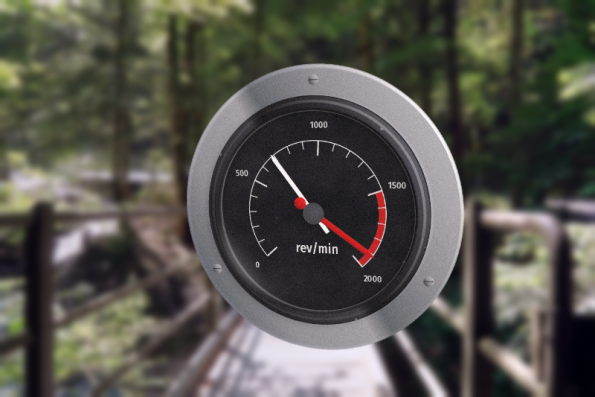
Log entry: 1900 rpm
